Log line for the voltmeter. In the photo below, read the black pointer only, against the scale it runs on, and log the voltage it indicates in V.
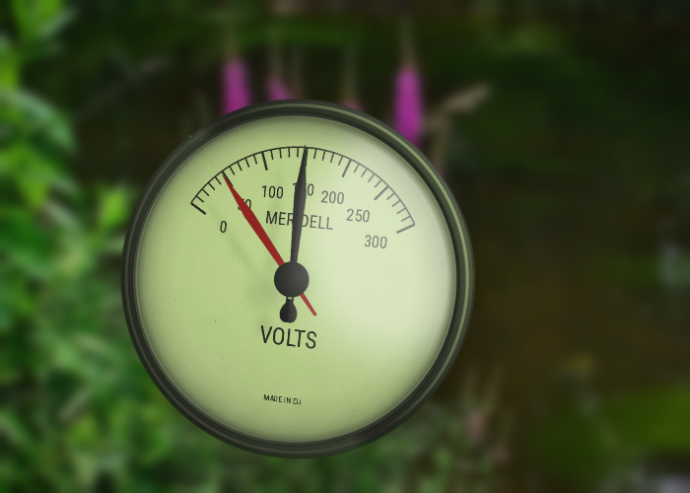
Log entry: 150 V
